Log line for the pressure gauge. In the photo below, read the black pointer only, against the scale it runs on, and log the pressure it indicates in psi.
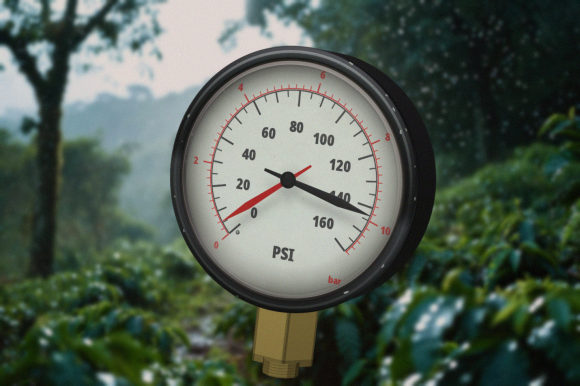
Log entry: 142.5 psi
